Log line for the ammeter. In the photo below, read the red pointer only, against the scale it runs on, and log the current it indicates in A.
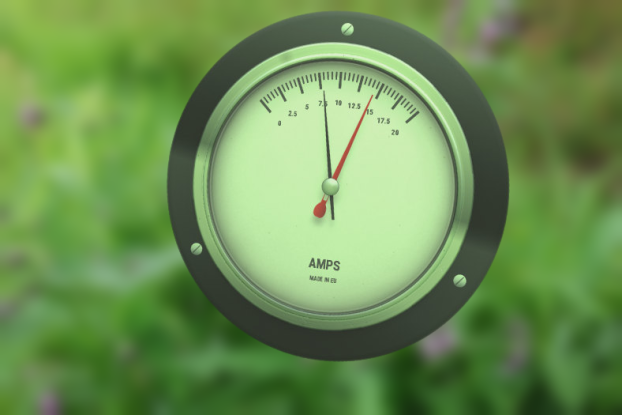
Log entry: 14.5 A
